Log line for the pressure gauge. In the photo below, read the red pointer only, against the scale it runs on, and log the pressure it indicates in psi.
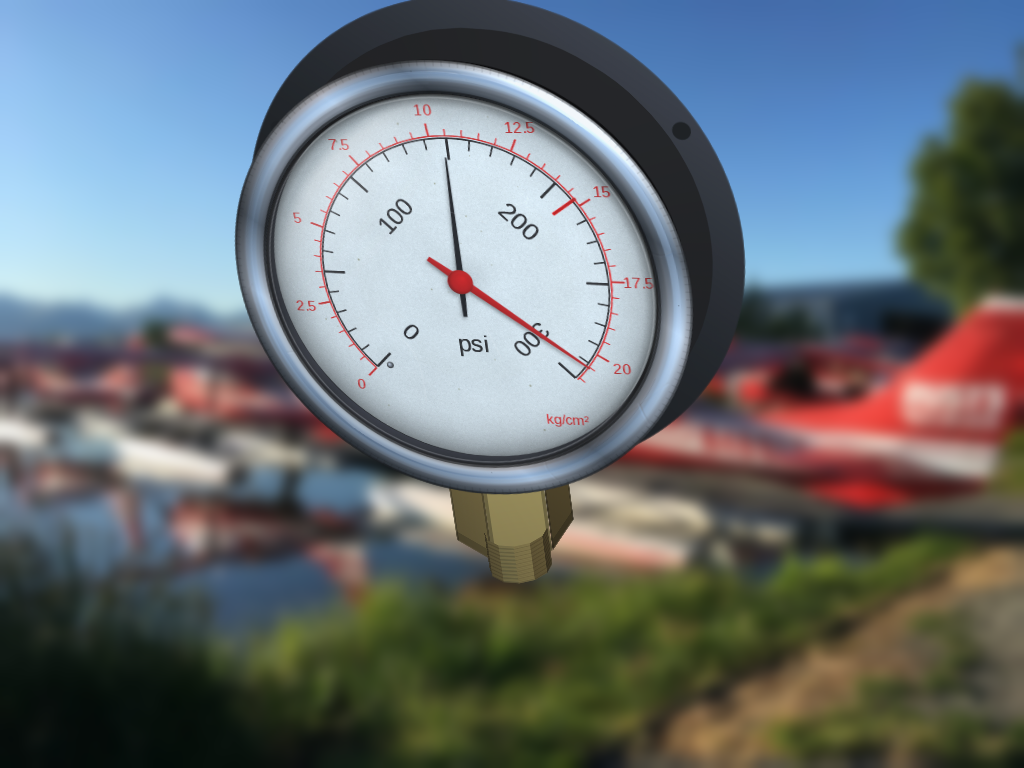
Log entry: 290 psi
